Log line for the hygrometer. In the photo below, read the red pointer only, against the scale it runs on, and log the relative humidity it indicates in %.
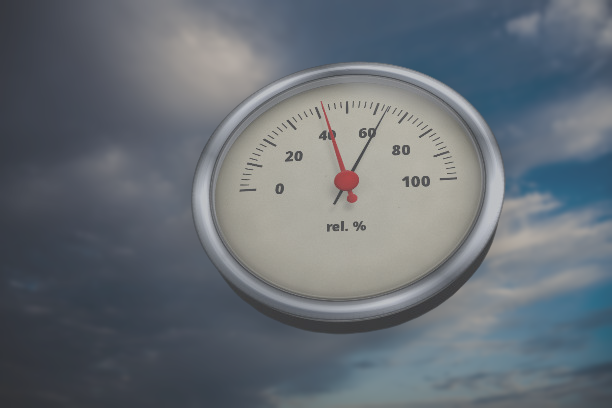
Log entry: 42 %
